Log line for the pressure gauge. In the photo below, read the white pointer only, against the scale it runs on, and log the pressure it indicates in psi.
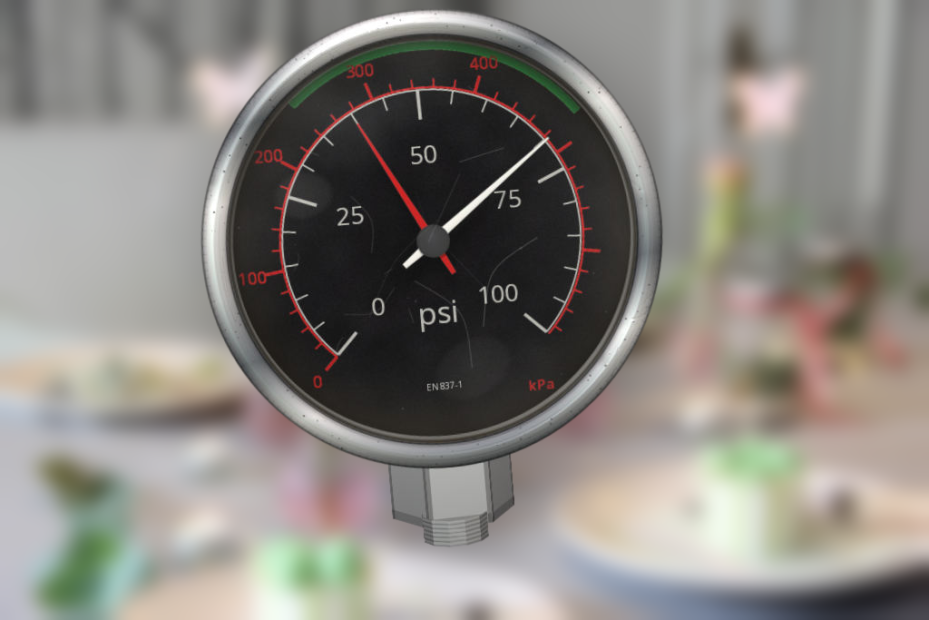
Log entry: 70 psi
